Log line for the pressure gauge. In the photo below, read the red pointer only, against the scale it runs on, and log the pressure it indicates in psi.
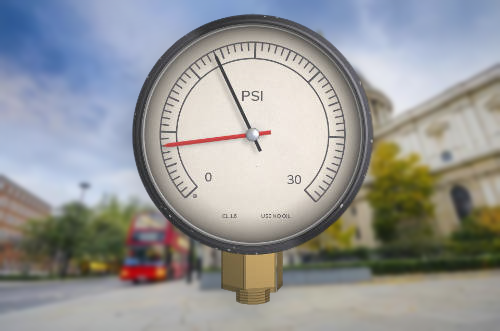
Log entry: 4 psi
